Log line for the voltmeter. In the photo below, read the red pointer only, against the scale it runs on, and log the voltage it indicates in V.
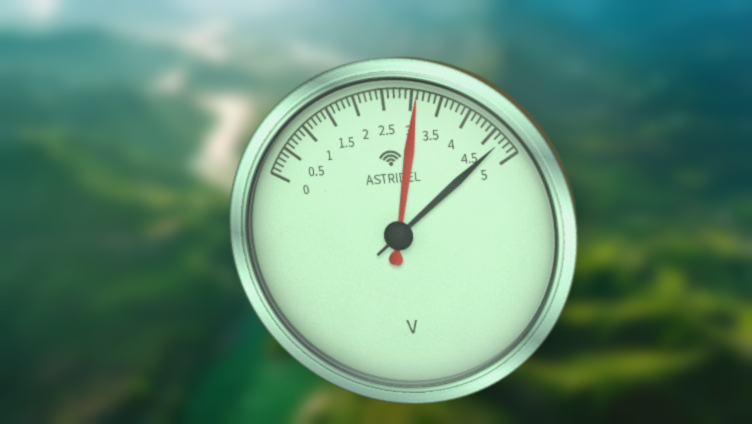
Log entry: 3.1 V
